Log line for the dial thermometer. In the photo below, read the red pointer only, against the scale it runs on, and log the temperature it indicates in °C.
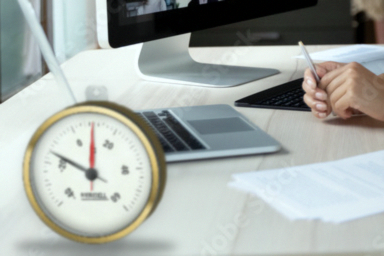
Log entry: 10 °C
